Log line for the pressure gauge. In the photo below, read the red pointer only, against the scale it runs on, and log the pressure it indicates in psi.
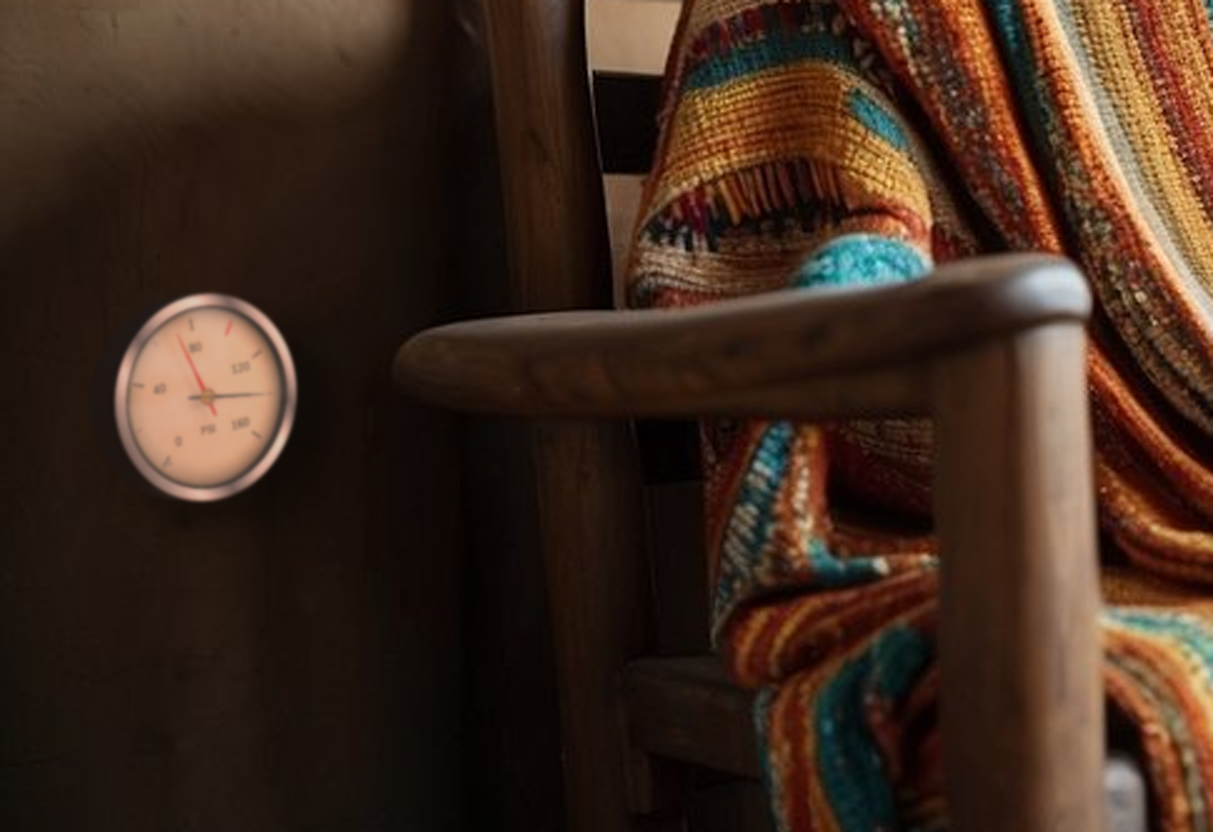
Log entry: 70 psi
